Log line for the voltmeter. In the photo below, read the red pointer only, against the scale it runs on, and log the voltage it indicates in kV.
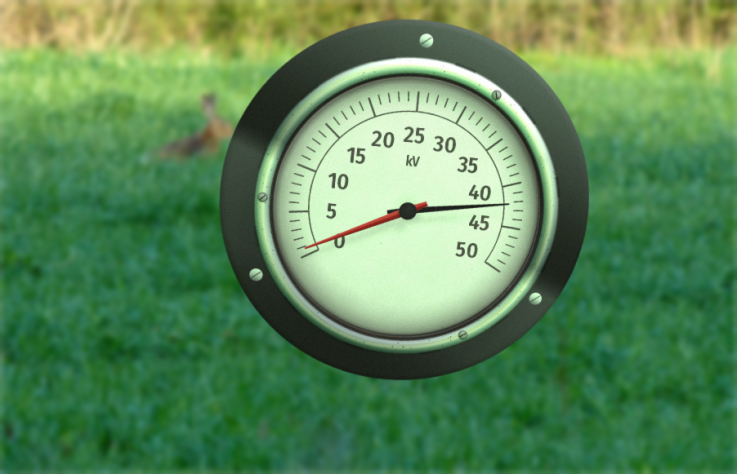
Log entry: 1 kV
